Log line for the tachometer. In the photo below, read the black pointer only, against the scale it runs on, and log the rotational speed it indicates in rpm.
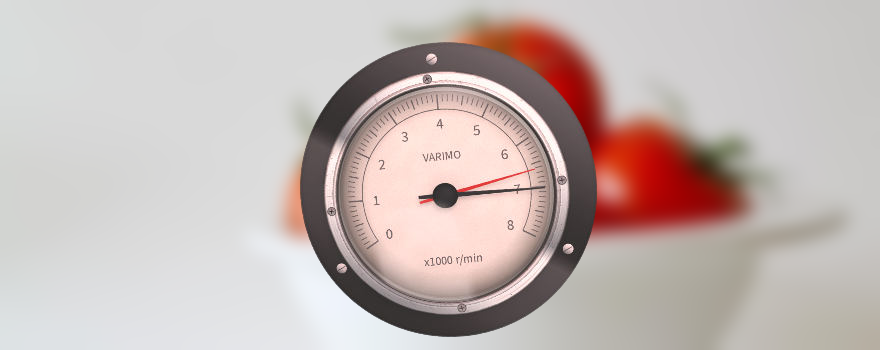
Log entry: 7000 rpm
